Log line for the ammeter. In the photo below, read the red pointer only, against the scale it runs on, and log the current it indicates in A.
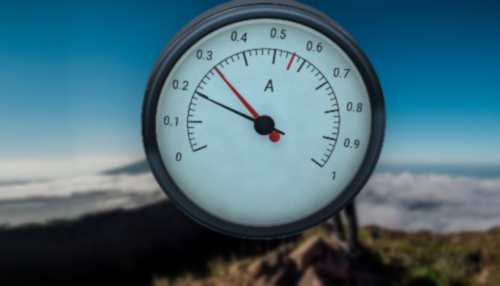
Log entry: 0.3 A
